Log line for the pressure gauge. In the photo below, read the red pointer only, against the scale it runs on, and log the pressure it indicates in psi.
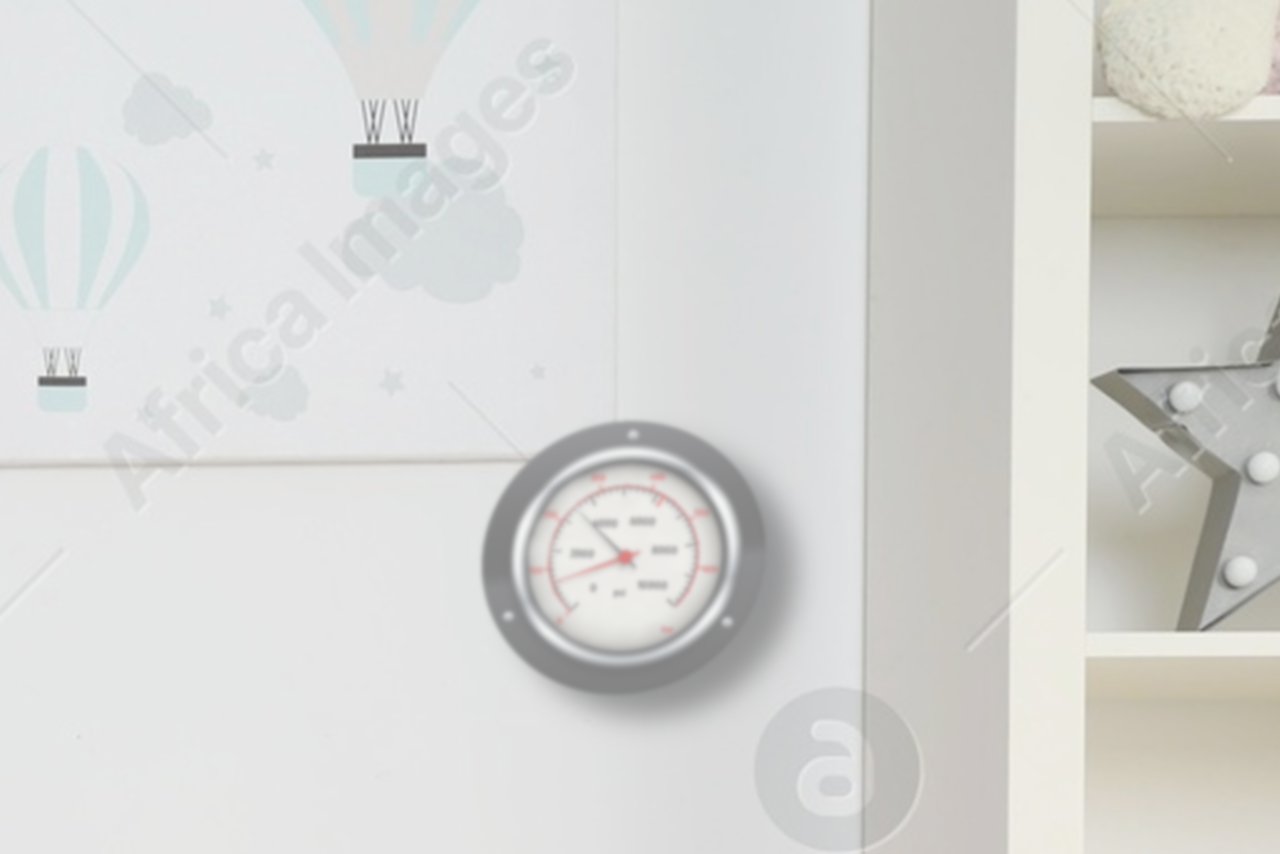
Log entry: 1000 psi
